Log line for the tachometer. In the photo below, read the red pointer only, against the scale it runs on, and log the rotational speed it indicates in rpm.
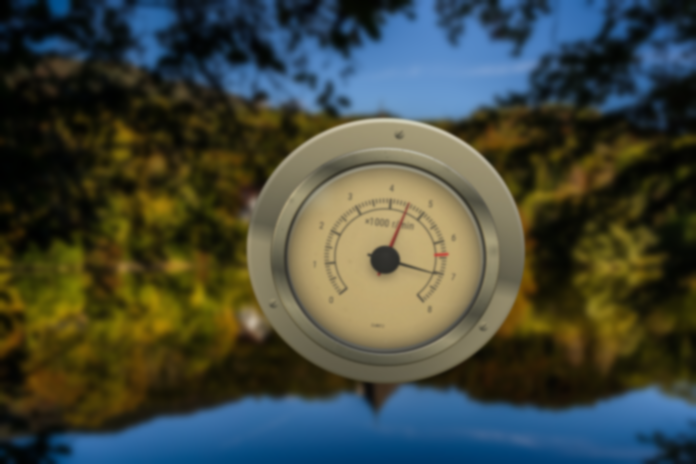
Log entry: 4500 rpm
